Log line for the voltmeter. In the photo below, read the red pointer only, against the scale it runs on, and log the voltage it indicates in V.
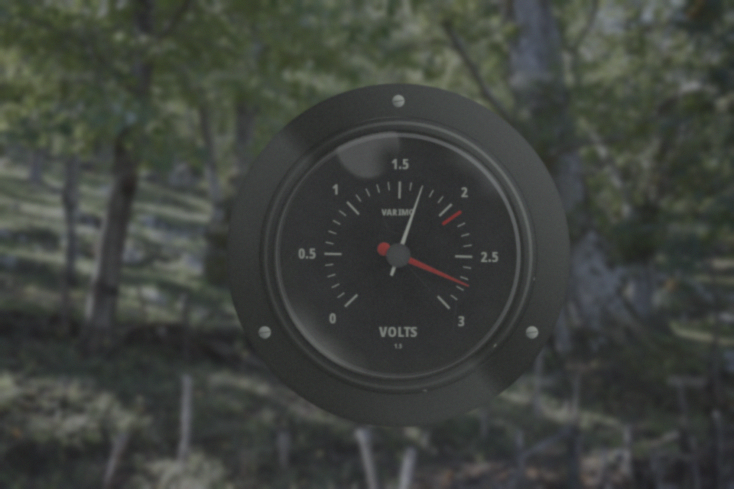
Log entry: 2.75 V
